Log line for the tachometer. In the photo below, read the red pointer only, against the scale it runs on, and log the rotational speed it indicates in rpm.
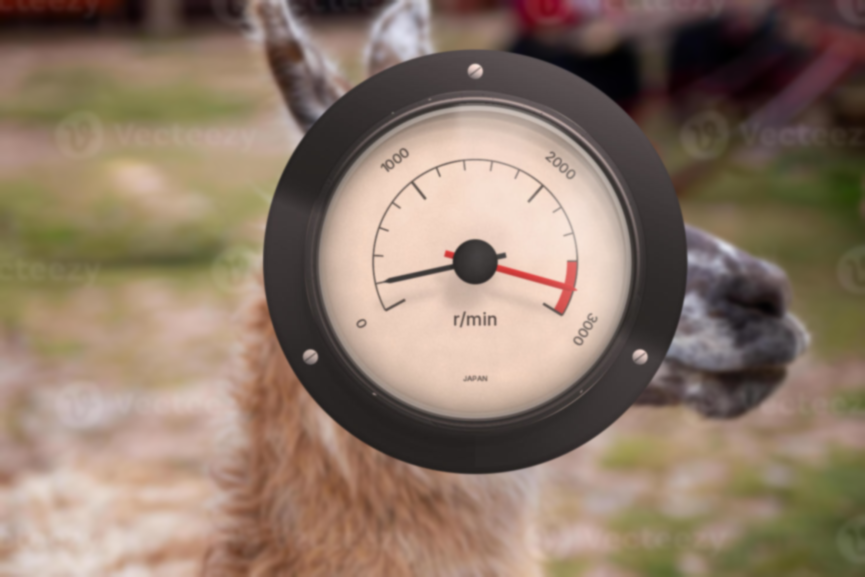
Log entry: 2800 rpm
